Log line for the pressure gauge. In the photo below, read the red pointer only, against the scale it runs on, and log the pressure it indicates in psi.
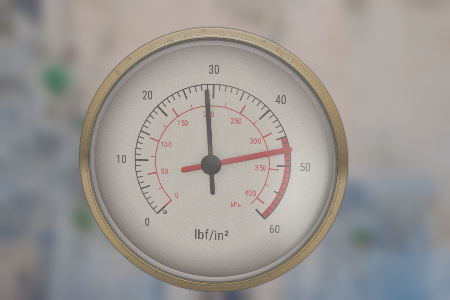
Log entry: 47 psi
